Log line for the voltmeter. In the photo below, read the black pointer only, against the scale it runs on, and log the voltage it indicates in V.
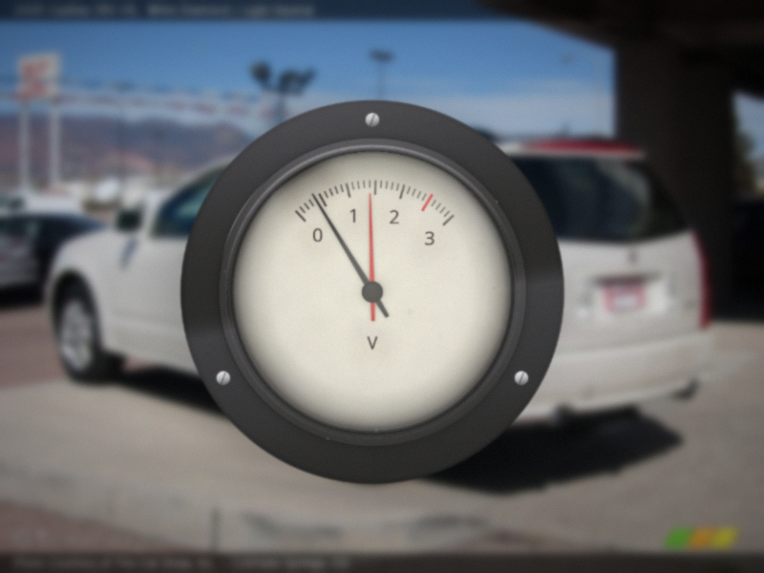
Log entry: 0.4 V
